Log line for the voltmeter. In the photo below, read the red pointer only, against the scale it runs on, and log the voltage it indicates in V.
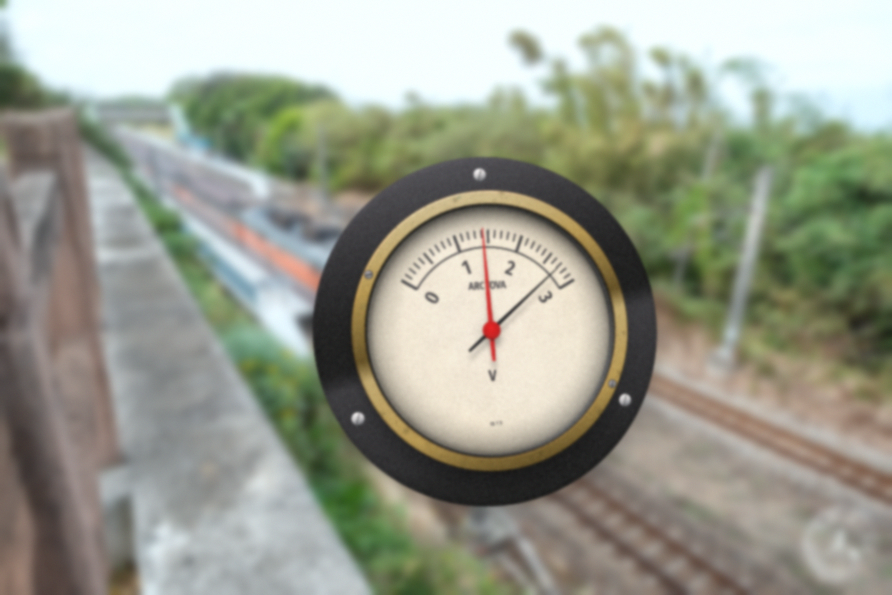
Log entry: 1.4 V
